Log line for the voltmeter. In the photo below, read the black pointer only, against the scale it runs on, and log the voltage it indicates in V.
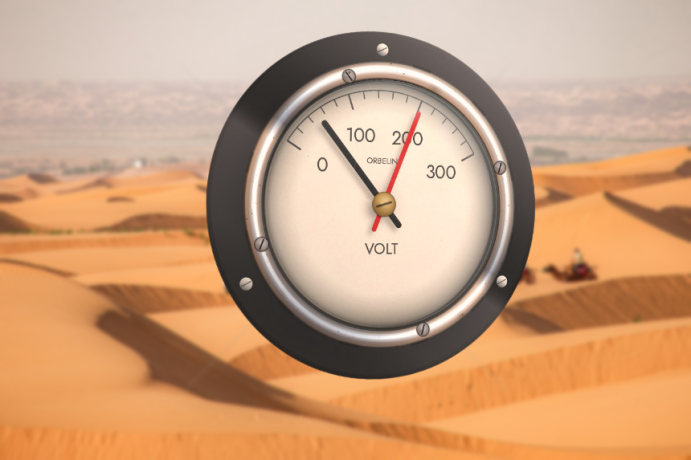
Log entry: 50 V
